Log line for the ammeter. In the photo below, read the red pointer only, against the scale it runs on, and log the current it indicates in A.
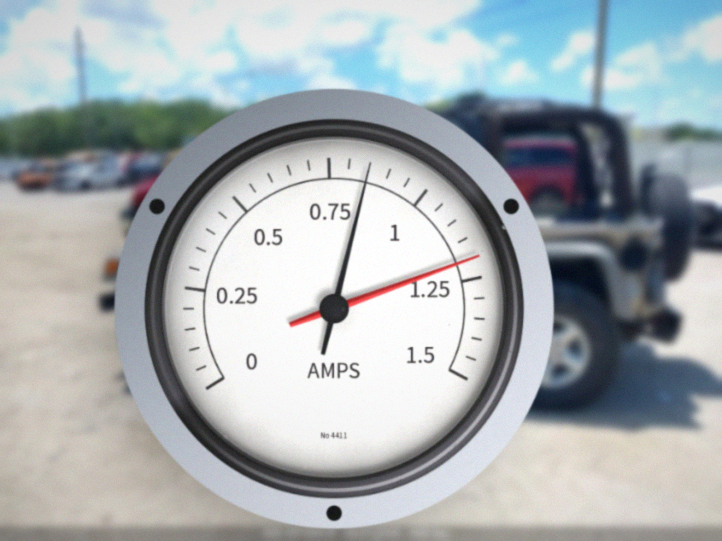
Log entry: 1.2 A
